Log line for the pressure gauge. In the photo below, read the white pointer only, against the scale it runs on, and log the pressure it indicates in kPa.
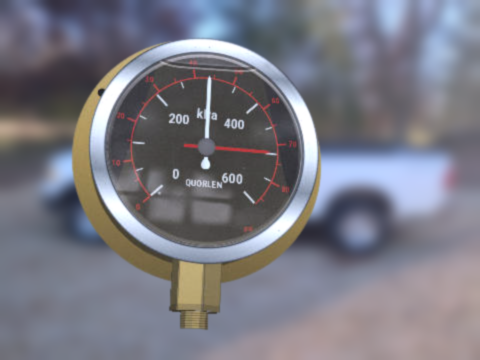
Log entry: 300 kPa
